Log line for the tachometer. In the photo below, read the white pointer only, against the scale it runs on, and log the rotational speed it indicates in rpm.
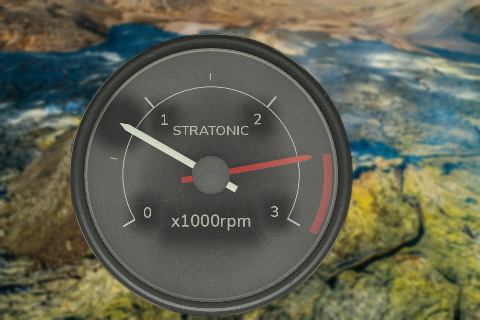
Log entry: 750 rpm
